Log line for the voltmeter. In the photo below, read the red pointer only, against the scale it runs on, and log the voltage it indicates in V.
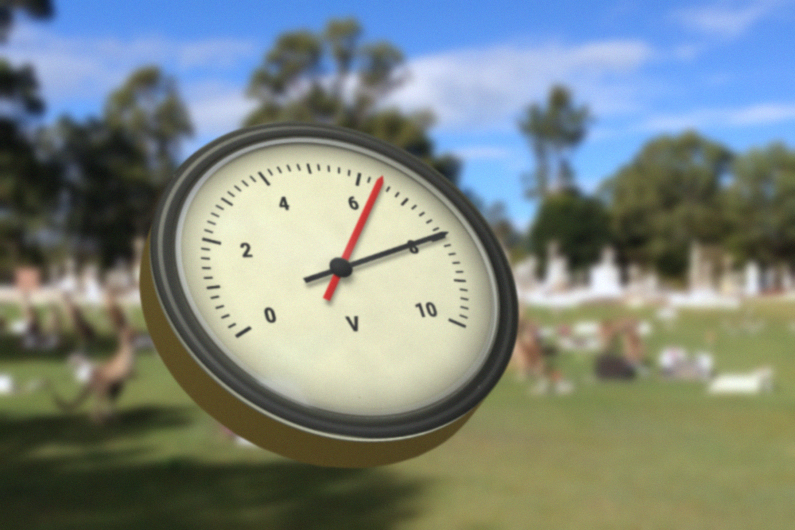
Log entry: 6.4 V
